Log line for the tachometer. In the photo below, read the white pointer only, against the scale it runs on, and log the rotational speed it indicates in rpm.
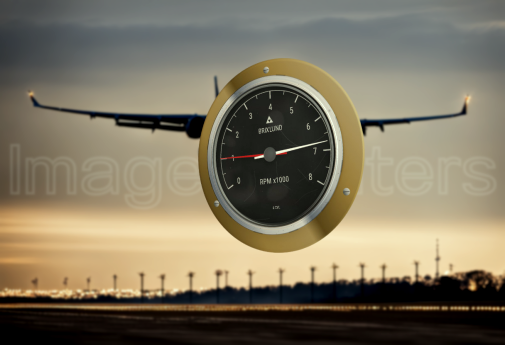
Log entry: 6750 rpm
